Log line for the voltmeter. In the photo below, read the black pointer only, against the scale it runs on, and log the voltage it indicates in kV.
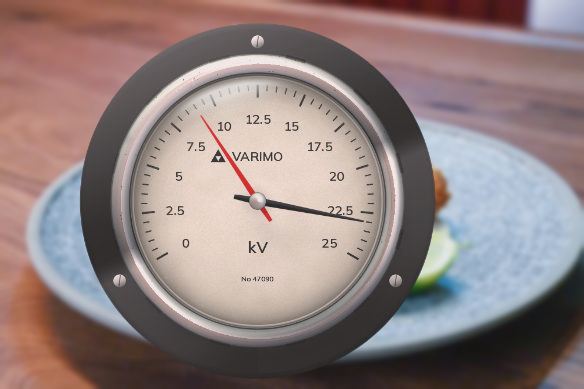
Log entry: 23 kV
